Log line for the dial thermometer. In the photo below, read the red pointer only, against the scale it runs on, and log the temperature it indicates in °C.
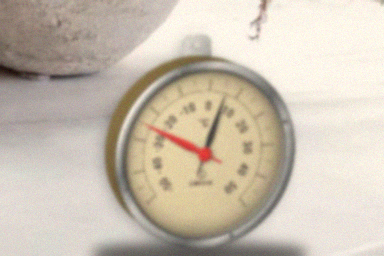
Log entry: -25 °C
